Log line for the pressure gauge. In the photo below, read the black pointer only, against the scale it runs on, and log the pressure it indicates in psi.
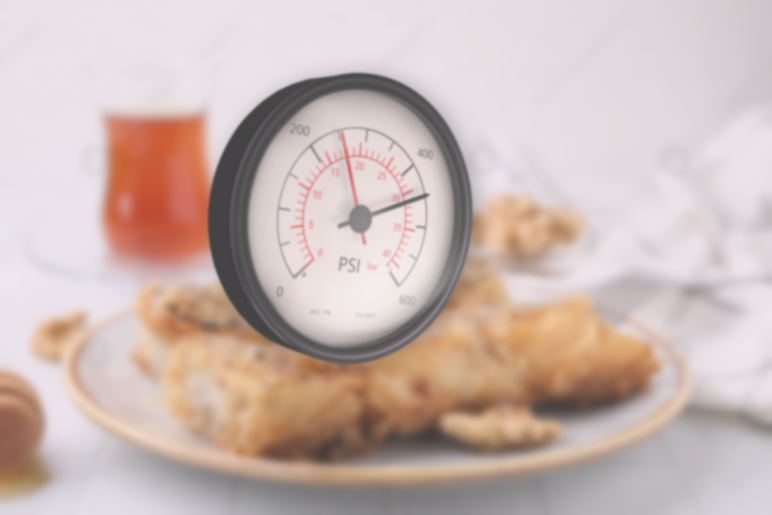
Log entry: 450 psi
